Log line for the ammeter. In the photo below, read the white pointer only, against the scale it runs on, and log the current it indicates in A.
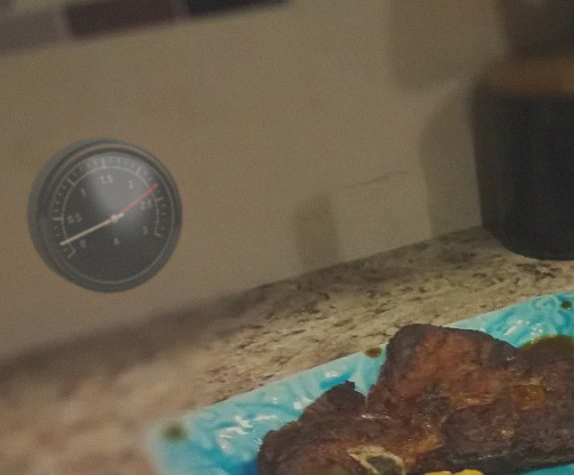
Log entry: 0.2 A
